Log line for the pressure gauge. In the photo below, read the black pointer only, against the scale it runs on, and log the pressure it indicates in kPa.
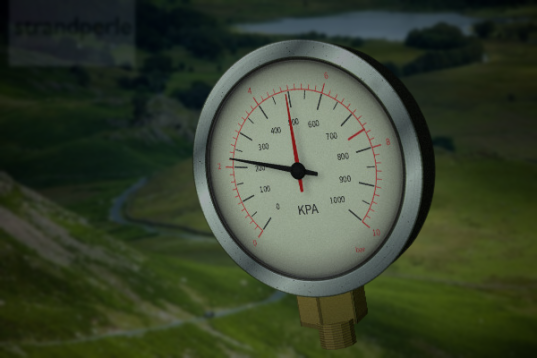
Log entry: 225 kPa
